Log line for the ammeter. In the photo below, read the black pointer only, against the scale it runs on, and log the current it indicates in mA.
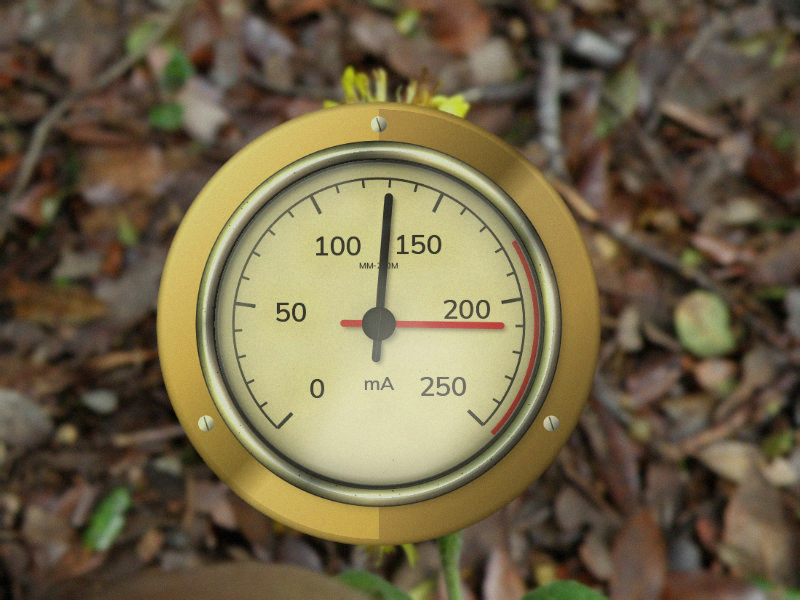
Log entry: 130 mA
